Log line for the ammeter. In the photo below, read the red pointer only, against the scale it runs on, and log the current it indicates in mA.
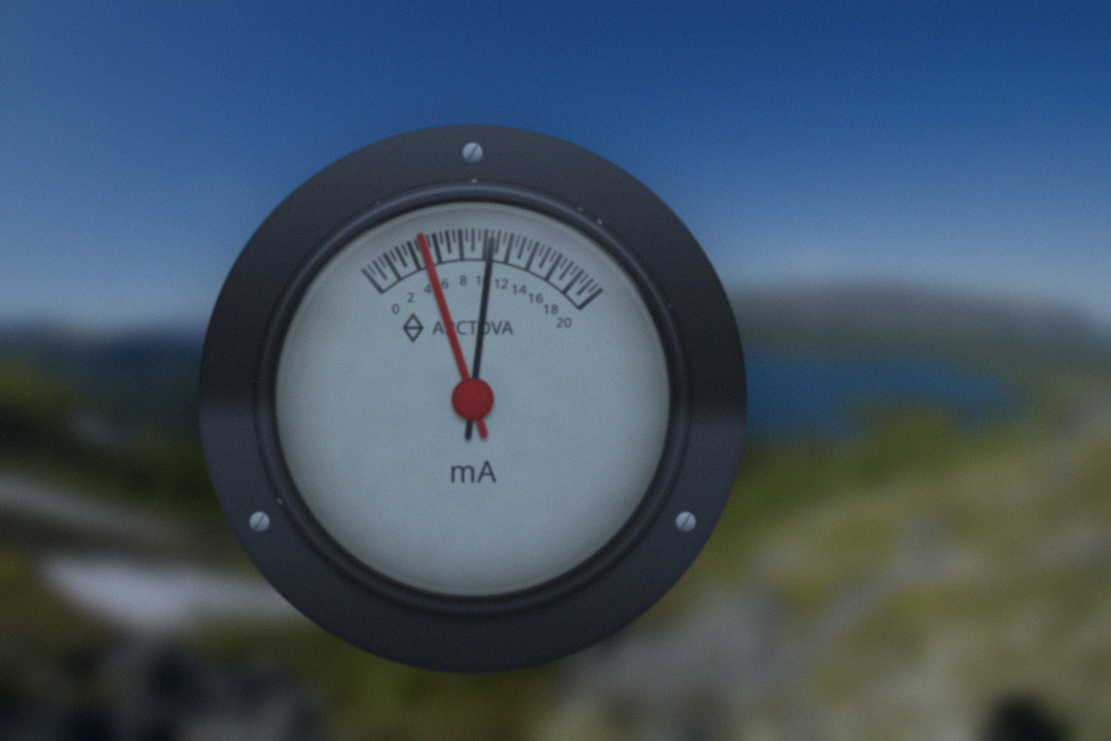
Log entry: 5 mA
